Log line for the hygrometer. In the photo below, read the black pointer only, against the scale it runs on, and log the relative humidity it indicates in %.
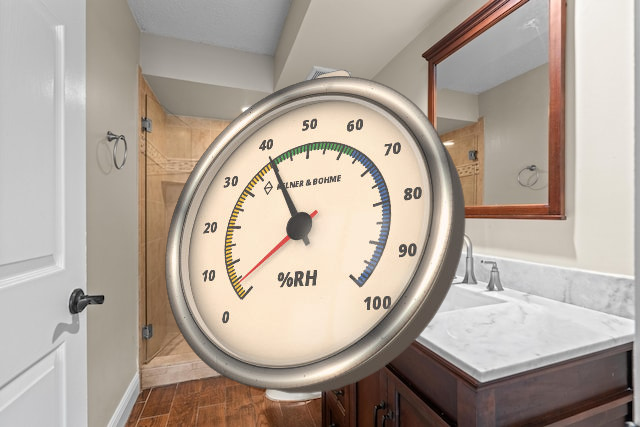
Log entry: 40 %
